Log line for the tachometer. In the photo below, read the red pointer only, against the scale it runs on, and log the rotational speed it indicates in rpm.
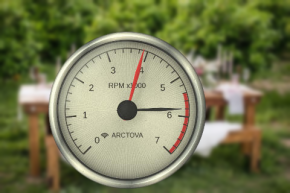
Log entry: 3900 rpm
